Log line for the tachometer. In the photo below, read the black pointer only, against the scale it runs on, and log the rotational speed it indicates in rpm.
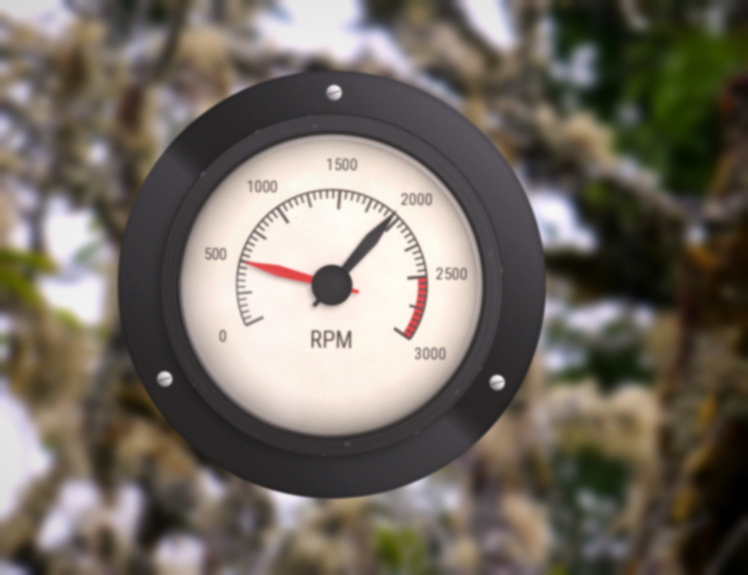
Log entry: 1950 rpm
